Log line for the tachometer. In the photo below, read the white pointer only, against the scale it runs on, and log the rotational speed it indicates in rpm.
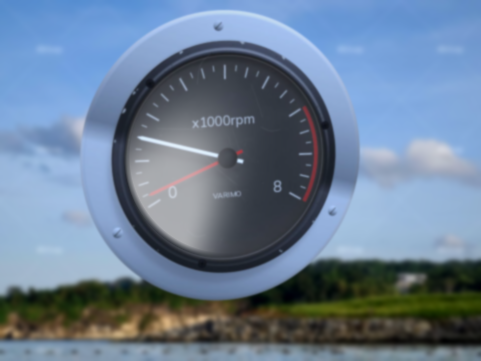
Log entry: 1500 rpm
